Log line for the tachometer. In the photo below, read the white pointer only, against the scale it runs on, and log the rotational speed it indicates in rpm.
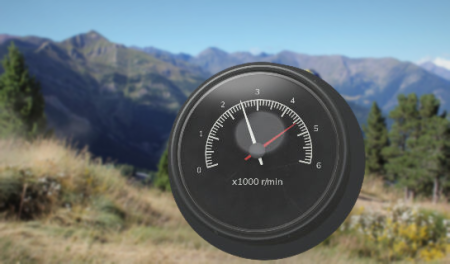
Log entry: 2500 rpm
